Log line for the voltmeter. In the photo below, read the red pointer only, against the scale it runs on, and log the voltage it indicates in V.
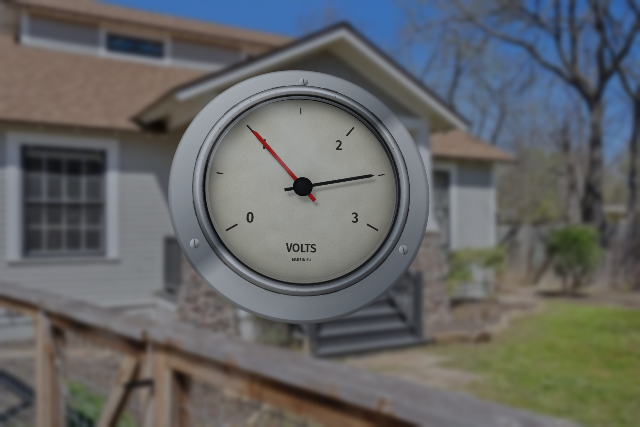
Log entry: 1 V
